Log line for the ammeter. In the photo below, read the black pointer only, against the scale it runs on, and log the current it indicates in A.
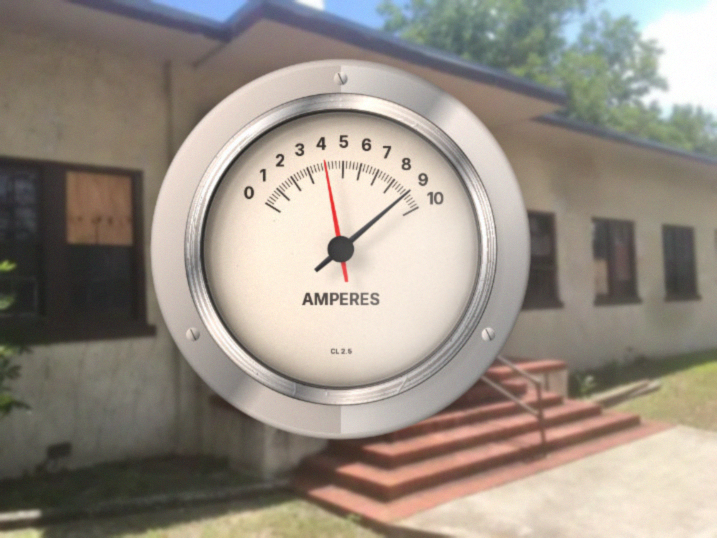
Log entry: 9 A
